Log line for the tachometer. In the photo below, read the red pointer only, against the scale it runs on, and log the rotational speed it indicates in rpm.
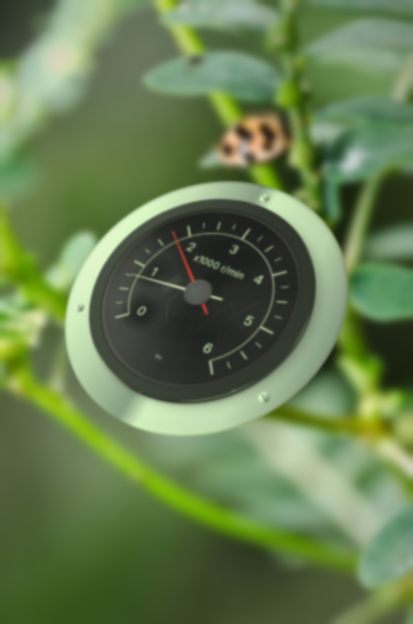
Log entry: 1750 rpm
